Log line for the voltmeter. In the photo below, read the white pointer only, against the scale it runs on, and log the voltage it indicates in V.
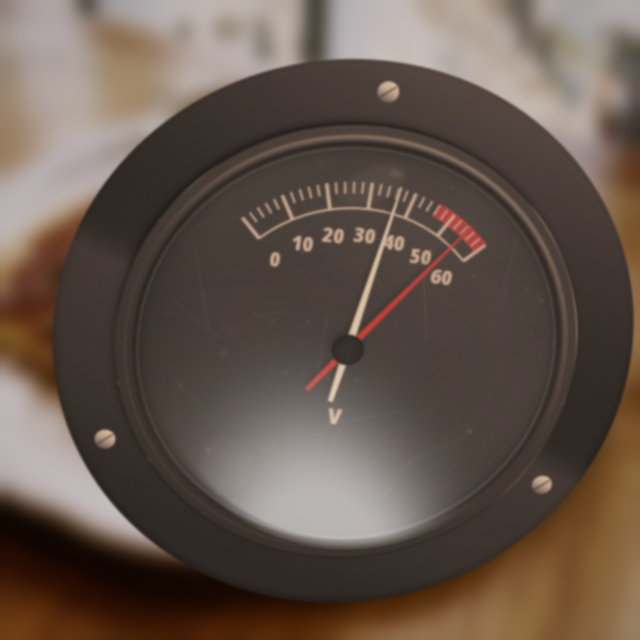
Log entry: 36 V
